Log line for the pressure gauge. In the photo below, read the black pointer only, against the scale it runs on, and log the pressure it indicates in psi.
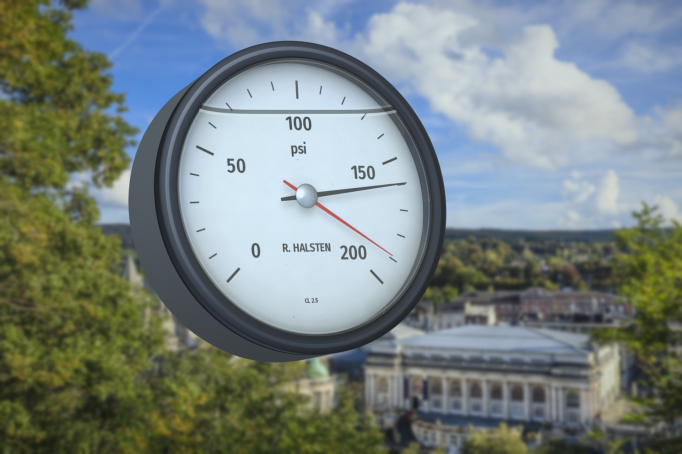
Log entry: 160 psi
